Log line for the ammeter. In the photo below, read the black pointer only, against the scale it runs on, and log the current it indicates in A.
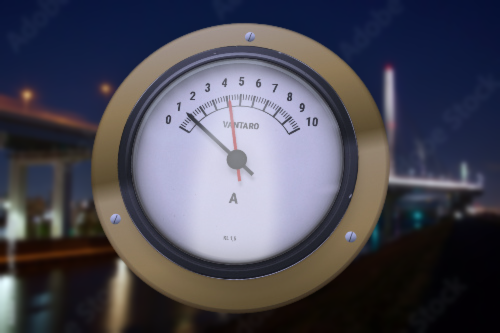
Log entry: 1 A
